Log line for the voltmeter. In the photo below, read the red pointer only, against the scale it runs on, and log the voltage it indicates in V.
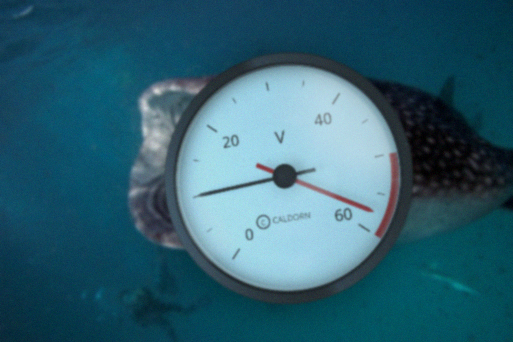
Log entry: 57.5 V
